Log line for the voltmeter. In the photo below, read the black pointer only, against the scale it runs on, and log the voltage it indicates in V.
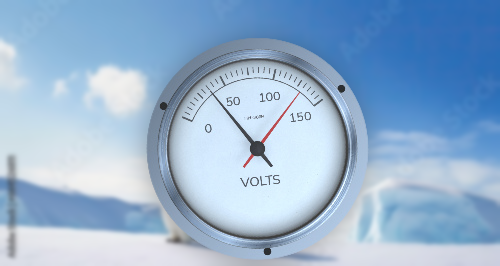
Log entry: 35 V
